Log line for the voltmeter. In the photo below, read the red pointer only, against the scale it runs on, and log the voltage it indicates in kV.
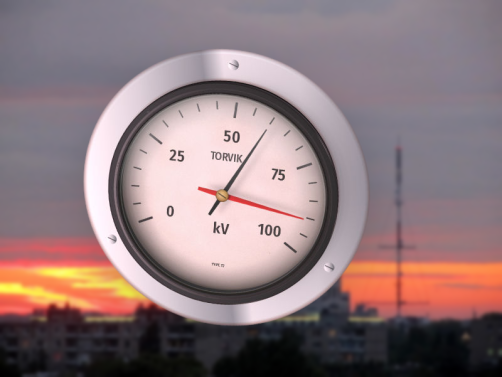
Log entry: 90 kV
